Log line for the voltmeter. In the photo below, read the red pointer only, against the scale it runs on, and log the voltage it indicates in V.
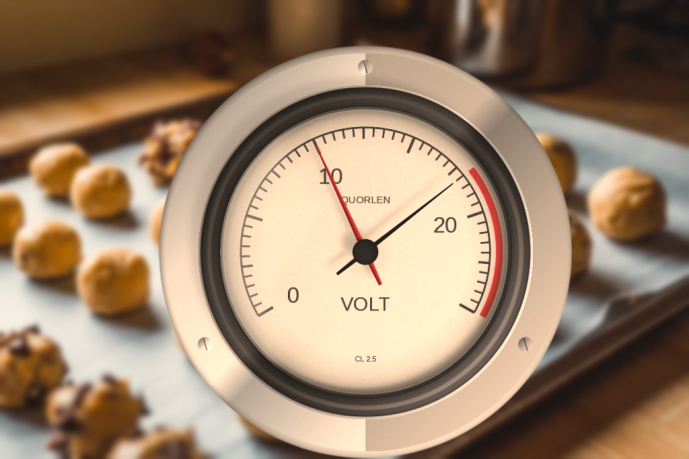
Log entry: 10 V
